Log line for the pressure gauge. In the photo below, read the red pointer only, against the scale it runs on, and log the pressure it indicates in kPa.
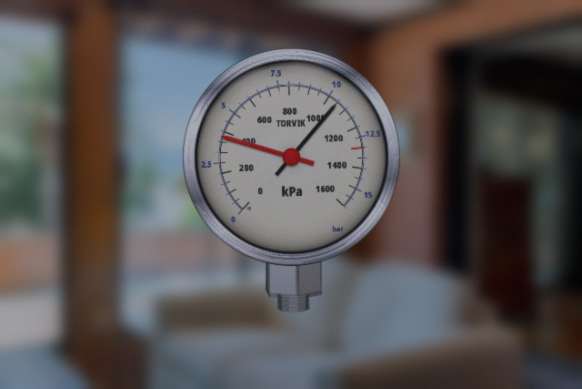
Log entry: 375 kPa
